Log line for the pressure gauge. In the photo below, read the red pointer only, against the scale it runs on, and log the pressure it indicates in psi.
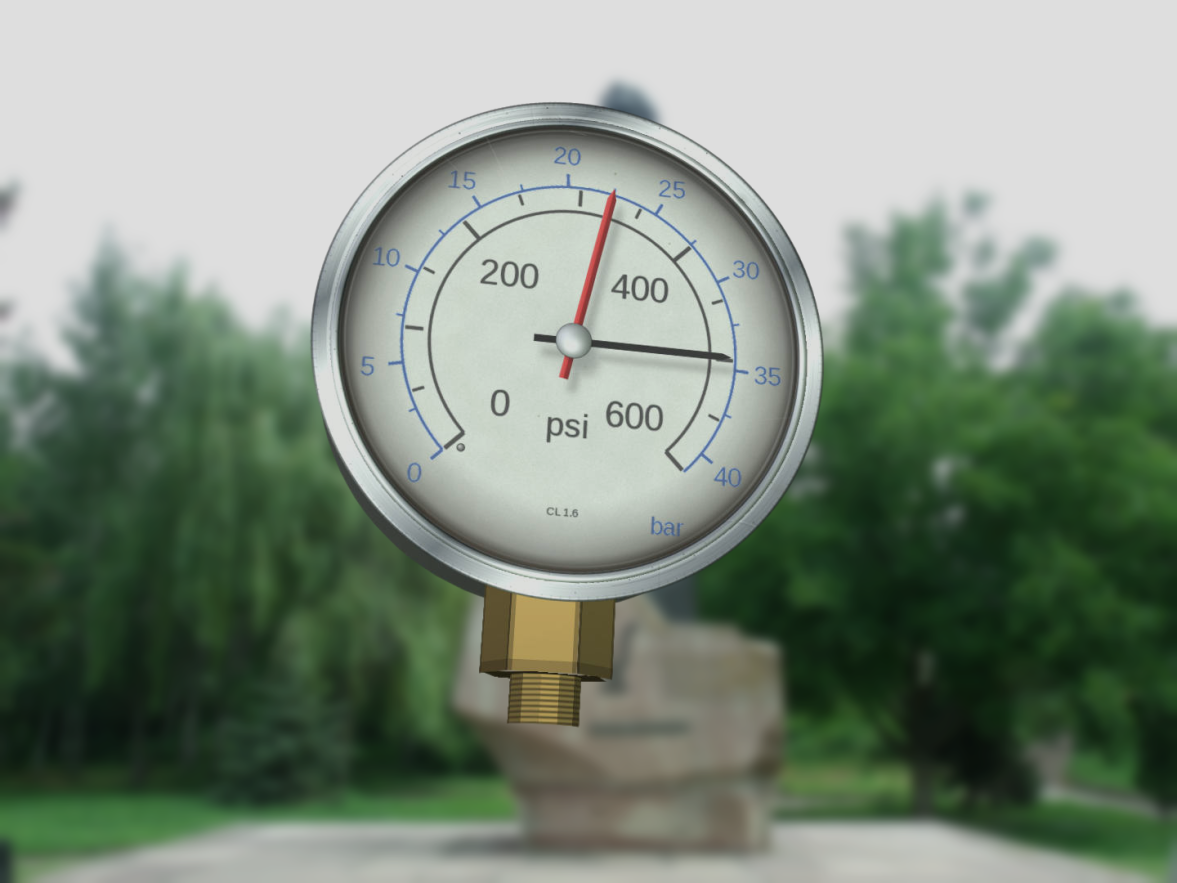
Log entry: 325 psi
